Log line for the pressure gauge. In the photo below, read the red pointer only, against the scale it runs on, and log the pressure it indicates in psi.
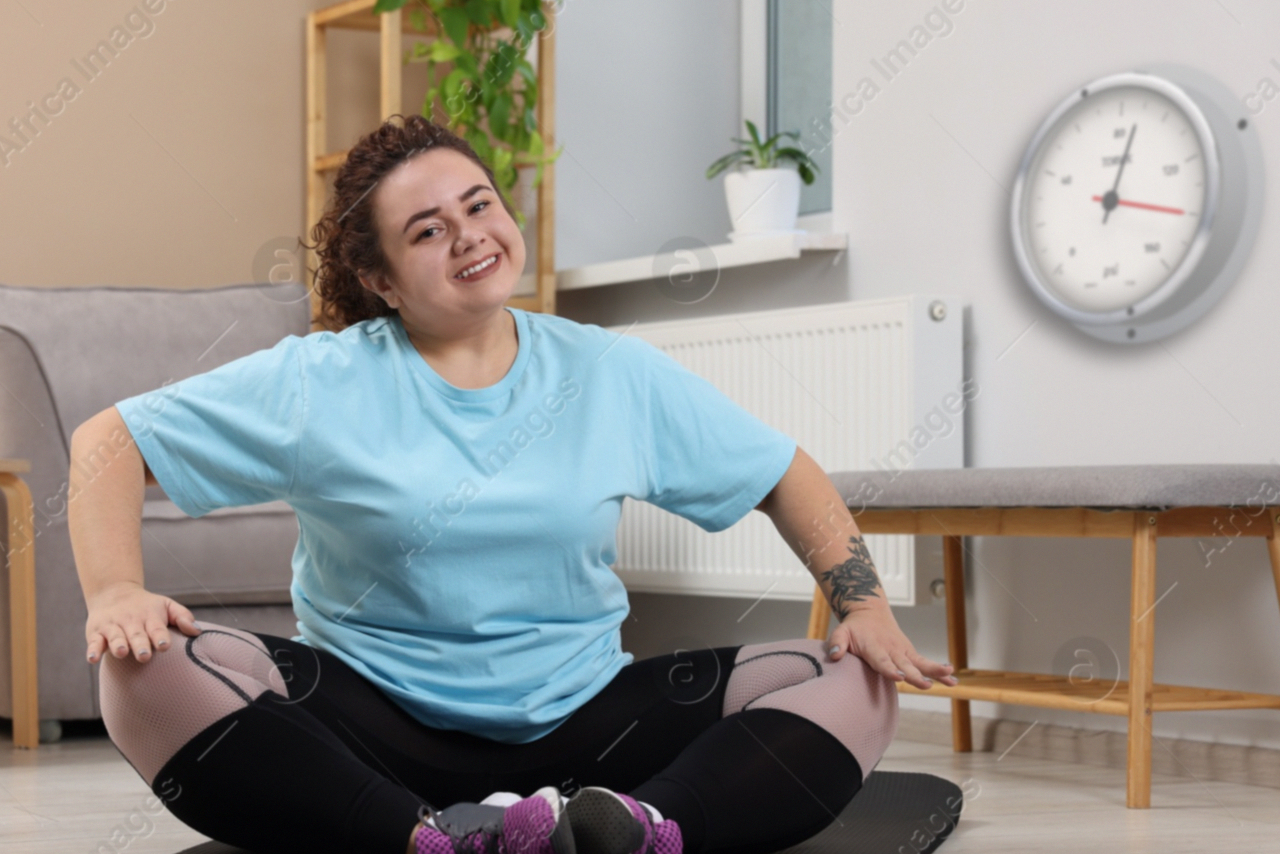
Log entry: 140 psi
